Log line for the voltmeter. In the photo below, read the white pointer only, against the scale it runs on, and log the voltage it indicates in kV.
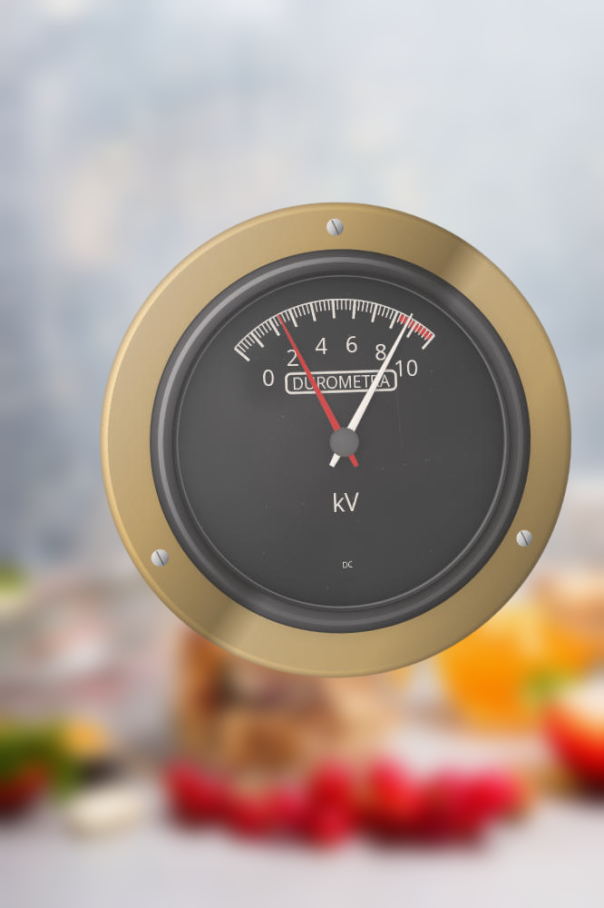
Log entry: 8.6 kV
